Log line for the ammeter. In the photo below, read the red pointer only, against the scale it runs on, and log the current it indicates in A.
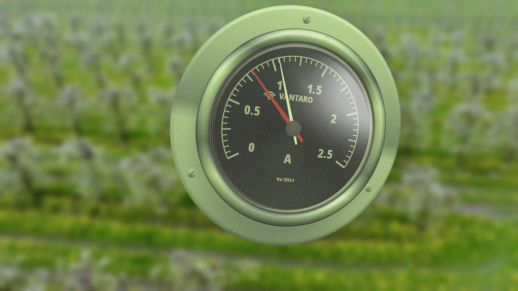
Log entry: 0.8 A
